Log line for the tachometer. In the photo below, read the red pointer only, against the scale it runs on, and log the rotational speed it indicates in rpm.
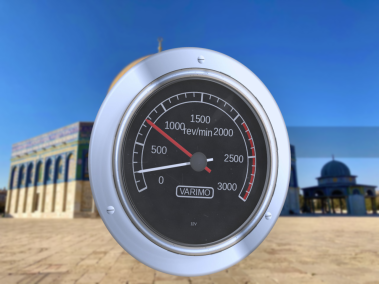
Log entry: 750 rpm
